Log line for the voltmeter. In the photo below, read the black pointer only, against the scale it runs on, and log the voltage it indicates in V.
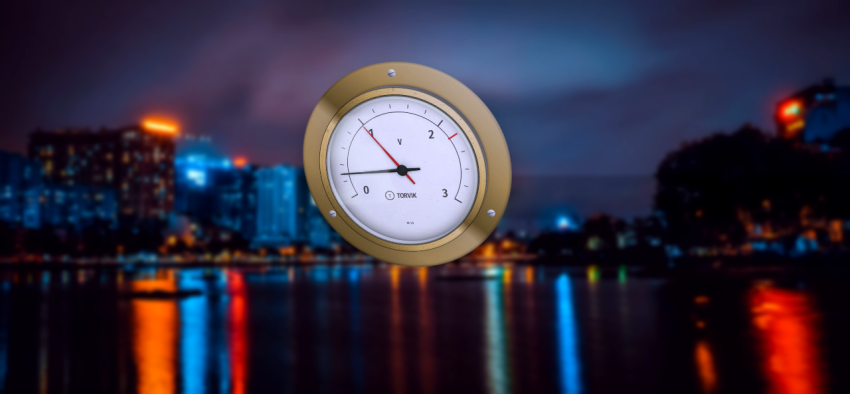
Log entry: 0.3 V
